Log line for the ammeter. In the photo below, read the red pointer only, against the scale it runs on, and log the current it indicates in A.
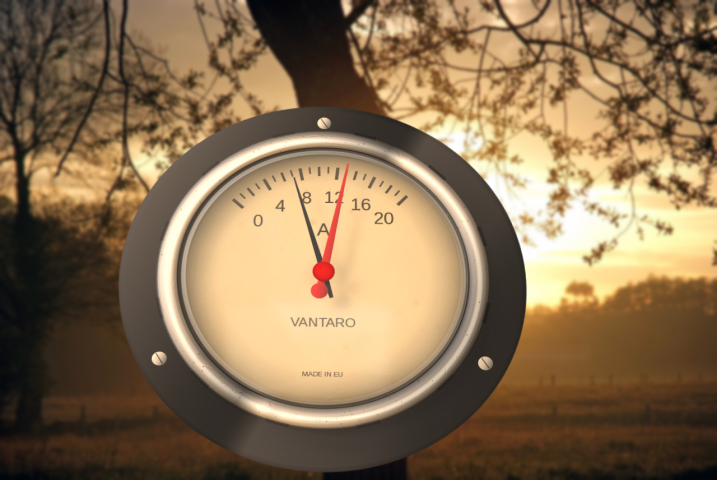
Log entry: 13 A
